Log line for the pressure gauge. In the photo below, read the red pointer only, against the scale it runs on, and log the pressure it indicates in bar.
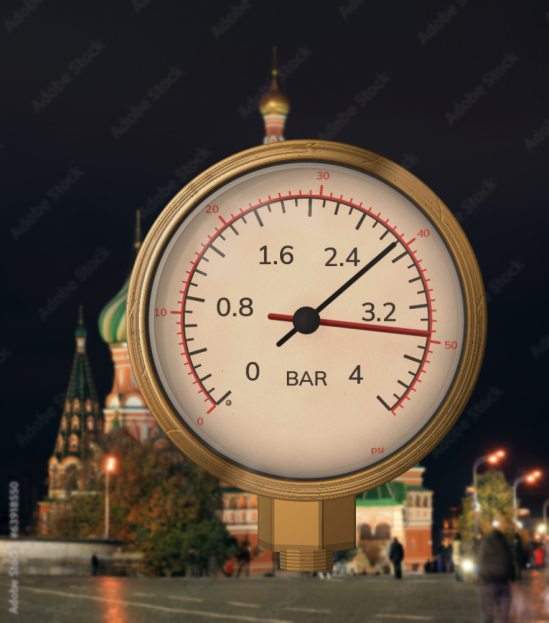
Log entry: 3.4 bar
